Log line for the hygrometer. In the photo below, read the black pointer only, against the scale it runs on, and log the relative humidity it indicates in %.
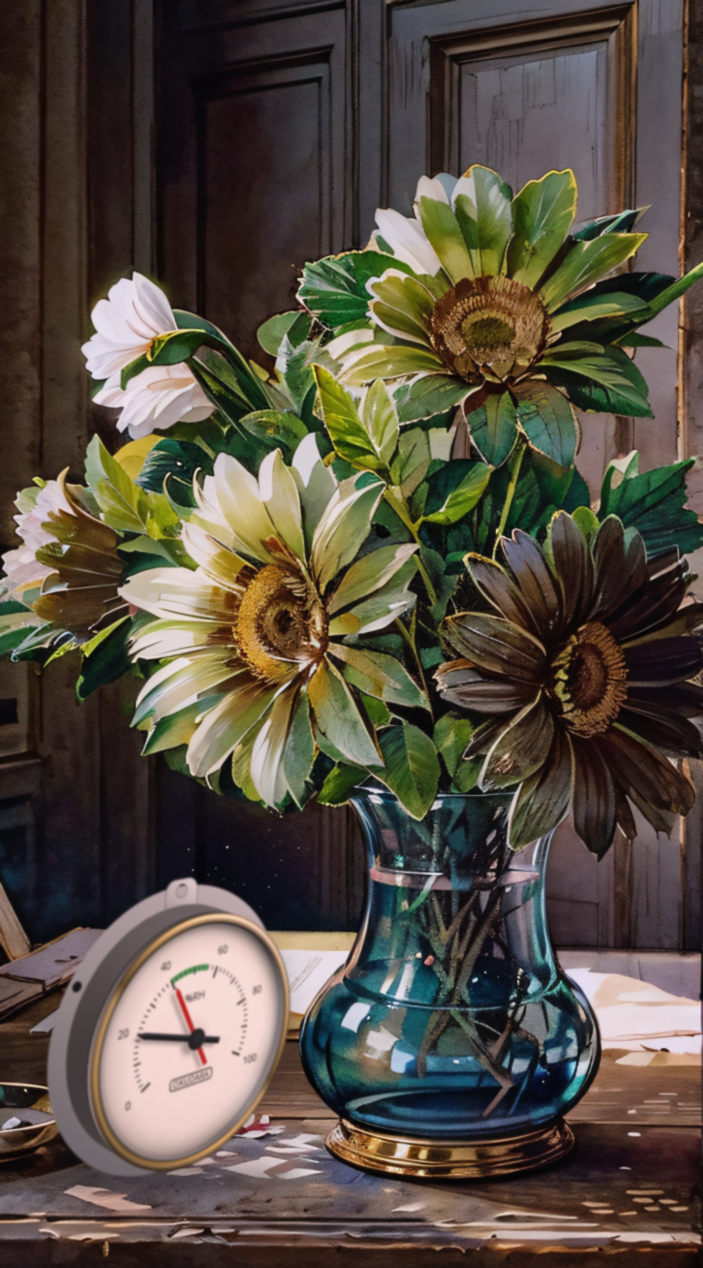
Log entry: 20 %
